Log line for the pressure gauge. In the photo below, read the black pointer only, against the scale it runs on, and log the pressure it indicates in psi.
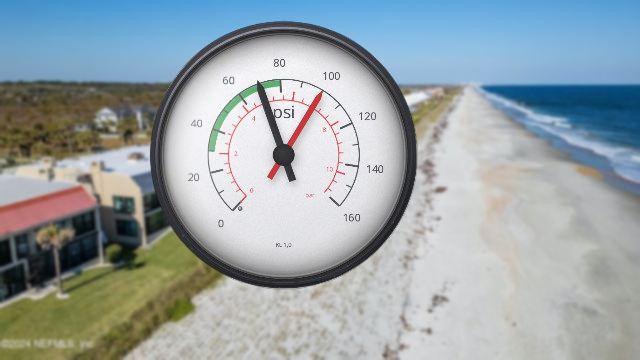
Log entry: 70 psi
